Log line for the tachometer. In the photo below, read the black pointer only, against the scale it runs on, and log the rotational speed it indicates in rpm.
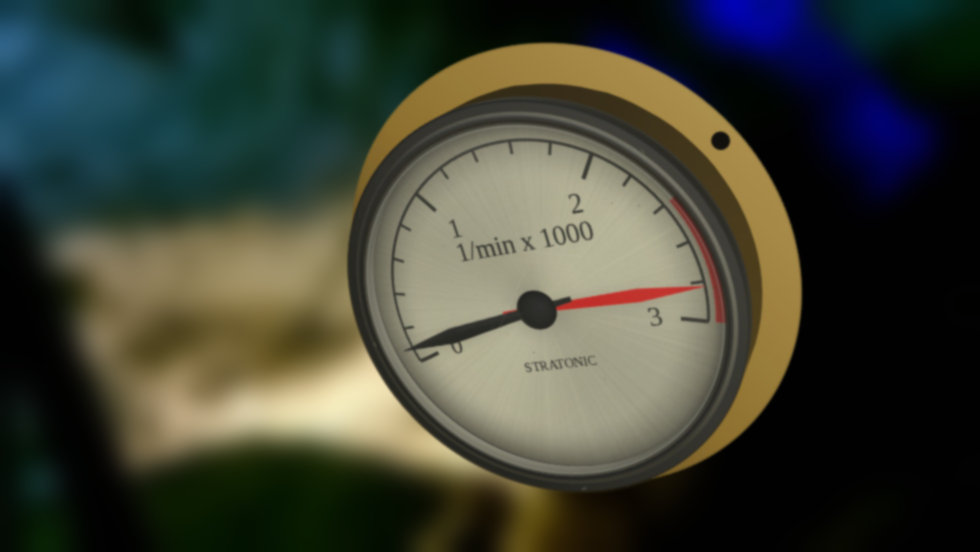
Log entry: 100 rpm
